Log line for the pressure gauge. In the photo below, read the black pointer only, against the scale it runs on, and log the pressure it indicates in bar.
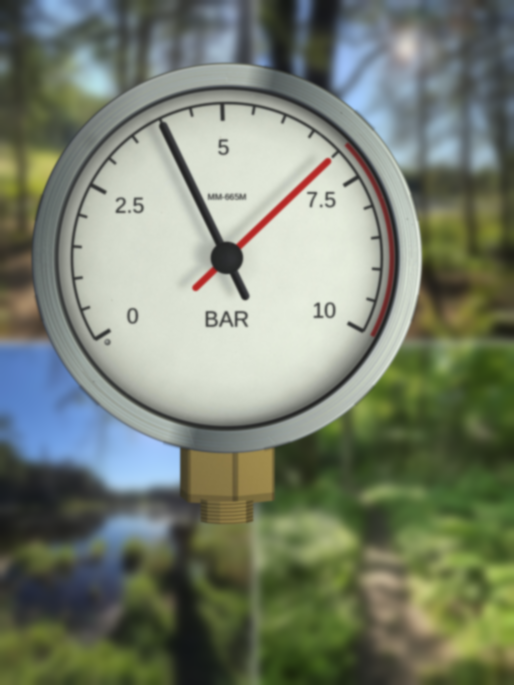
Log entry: 4 bar
